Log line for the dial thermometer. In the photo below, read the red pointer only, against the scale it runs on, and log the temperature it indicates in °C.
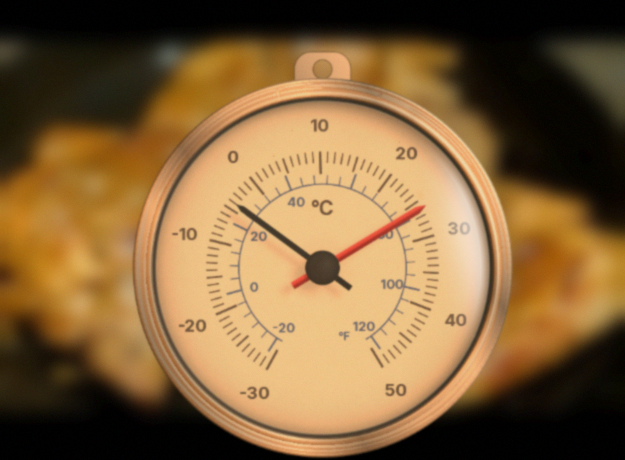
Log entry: 26 °C
